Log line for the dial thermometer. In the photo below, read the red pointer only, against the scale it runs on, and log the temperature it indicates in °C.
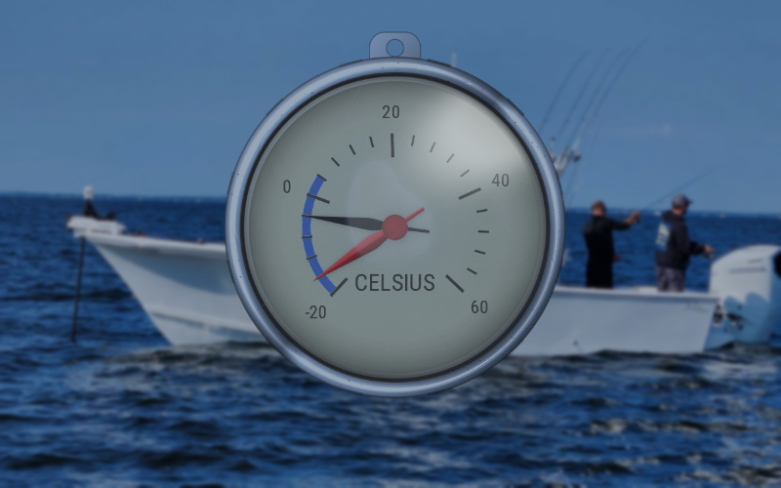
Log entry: -16 °C
